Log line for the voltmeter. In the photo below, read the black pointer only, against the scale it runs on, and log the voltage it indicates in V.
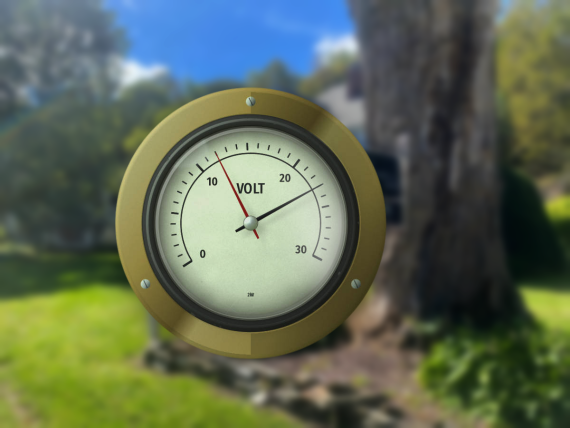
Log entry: 23 V
